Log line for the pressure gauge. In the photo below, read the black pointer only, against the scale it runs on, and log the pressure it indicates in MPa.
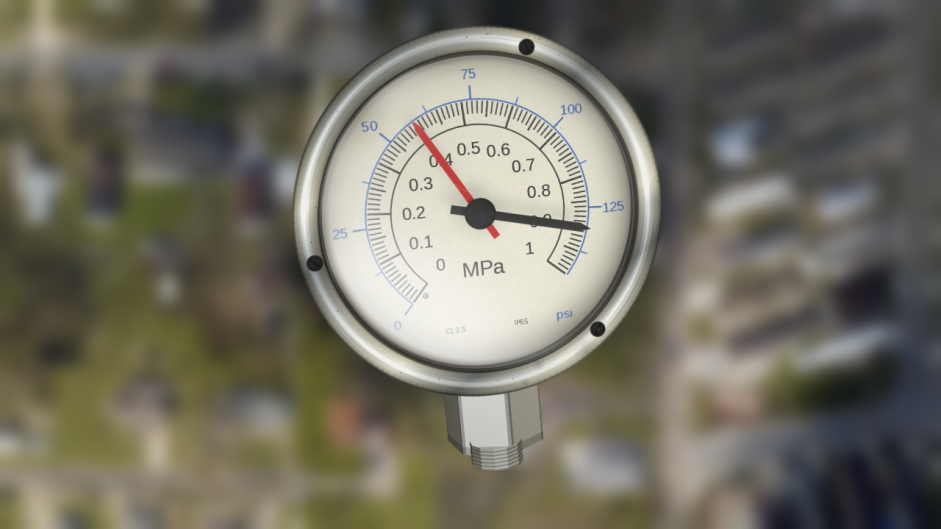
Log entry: 0.9 MPa
